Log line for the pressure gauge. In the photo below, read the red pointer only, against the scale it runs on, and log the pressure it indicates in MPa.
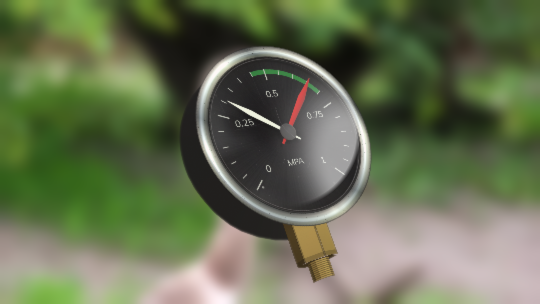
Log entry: 0.65 MPa
